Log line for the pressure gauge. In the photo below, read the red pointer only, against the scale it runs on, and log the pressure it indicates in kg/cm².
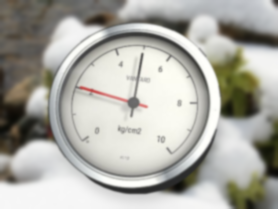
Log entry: 2 kg/cm²
